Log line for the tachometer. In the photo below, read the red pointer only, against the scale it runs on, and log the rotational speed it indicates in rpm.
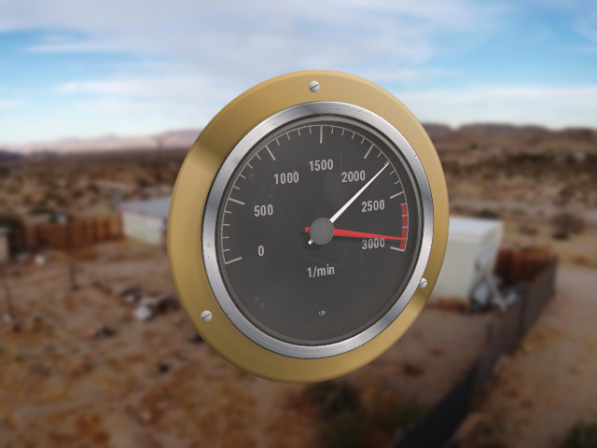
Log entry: 2900 rpm
